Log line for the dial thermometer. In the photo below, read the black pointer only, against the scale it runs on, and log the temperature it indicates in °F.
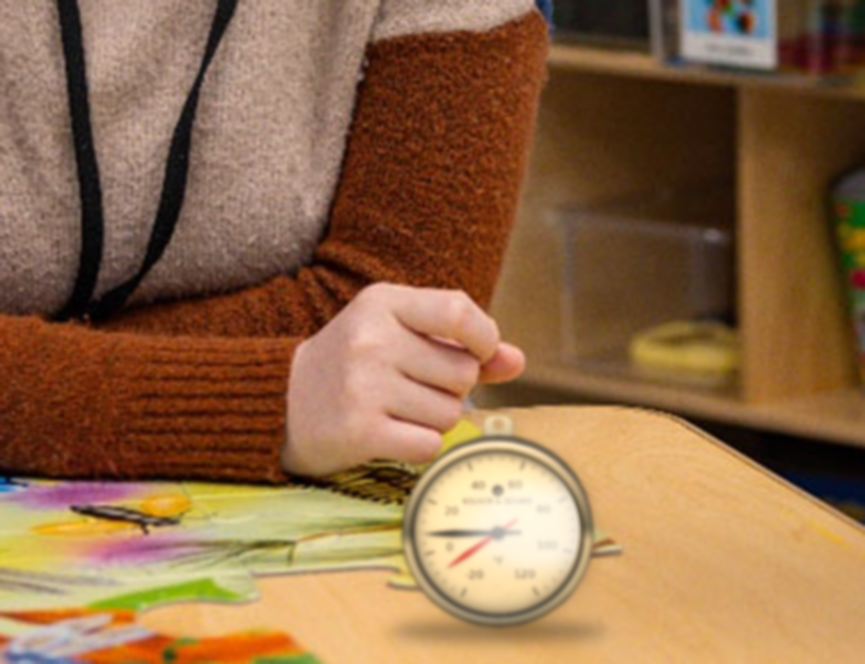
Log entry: 8 °F
